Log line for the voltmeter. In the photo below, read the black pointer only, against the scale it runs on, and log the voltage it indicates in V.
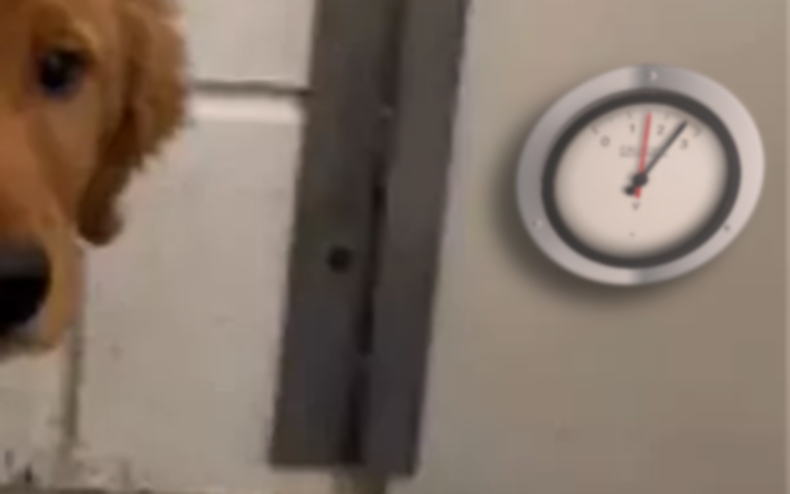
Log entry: 2.5 V
